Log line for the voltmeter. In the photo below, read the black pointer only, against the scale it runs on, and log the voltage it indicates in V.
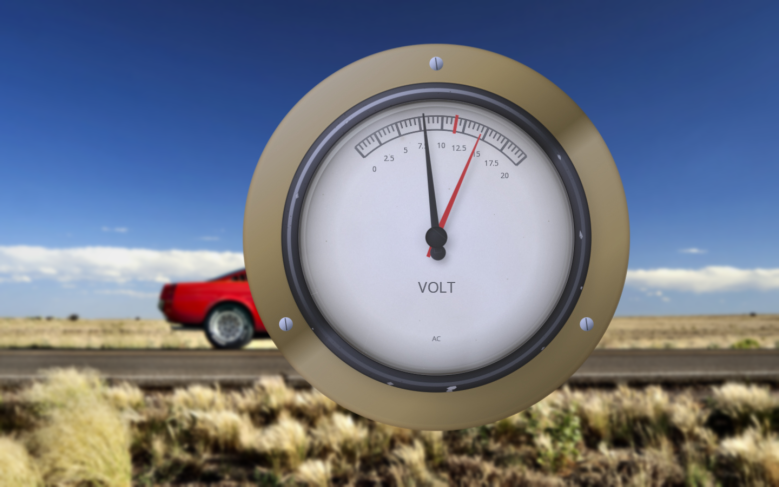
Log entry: 8 V
